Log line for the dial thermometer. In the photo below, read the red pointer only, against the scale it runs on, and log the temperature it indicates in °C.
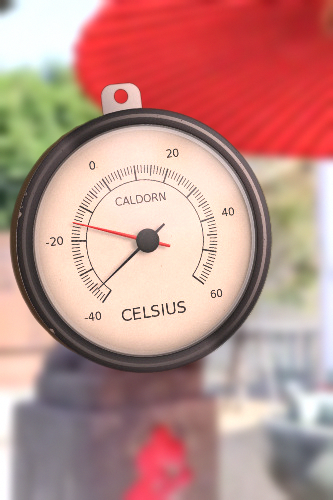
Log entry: -15 °C
